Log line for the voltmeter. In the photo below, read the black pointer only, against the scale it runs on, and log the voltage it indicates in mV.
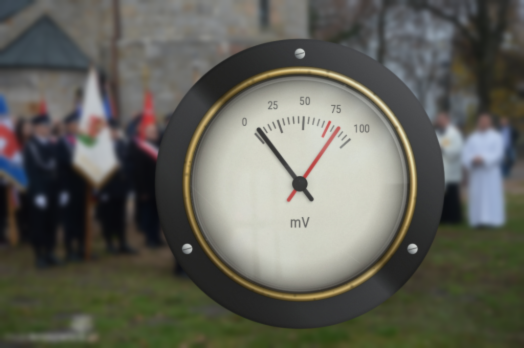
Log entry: 5 mV
